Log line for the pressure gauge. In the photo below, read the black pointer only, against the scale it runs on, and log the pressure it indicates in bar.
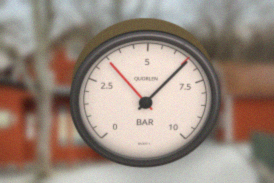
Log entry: 6.5 bar
